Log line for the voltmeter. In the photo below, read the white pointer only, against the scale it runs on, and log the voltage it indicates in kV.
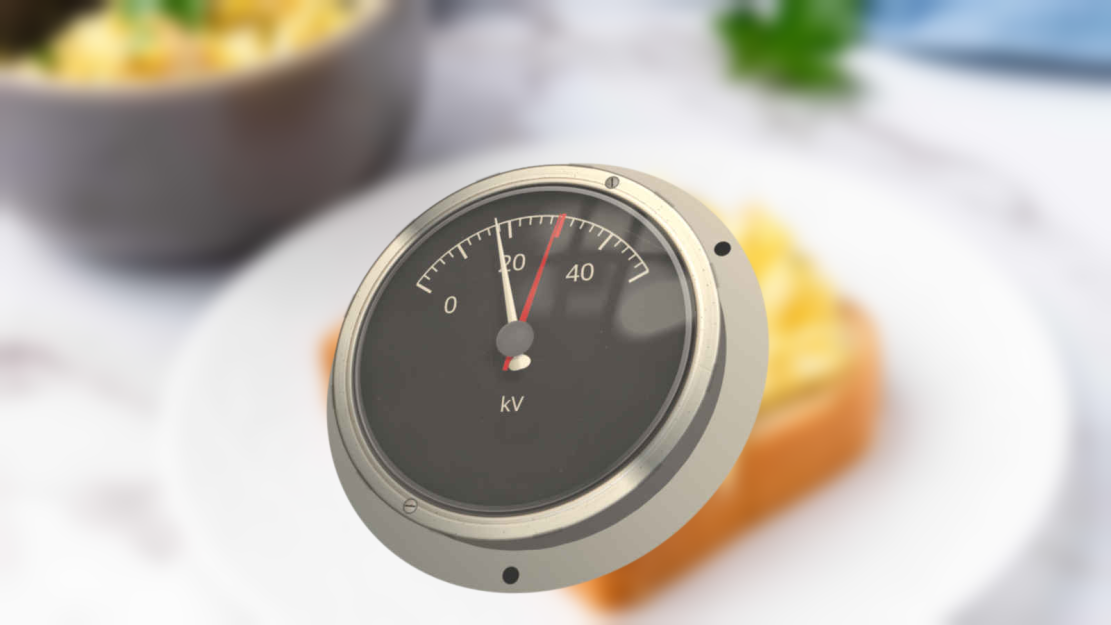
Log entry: 18 kV
